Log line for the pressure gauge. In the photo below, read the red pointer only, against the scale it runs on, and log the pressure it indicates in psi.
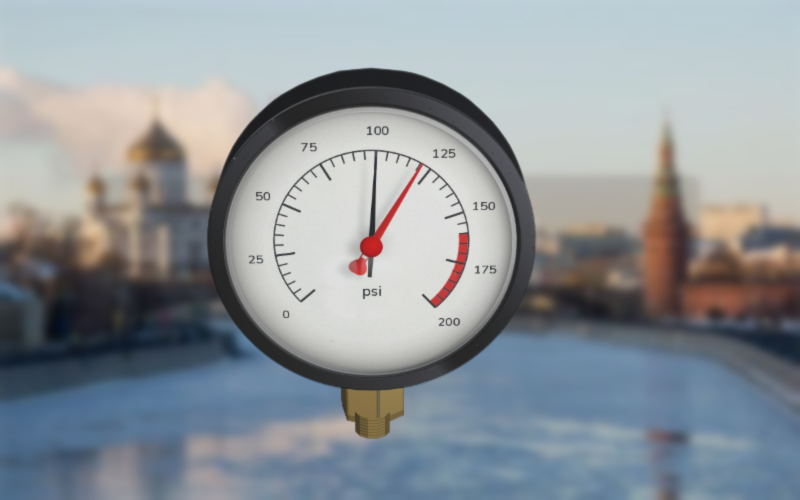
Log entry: 120 psi
